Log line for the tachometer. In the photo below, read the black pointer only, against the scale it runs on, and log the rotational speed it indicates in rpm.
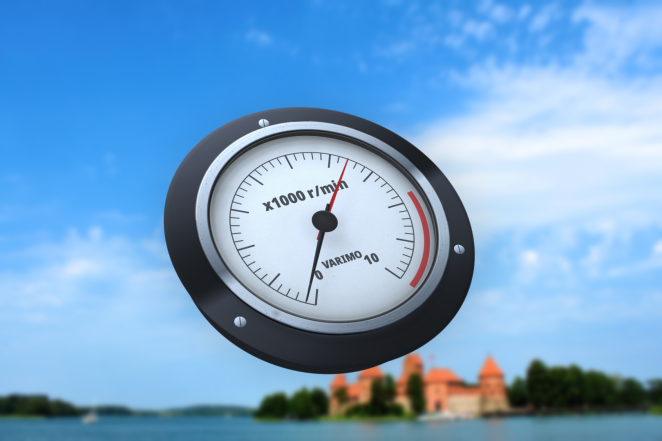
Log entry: 200 rpm
